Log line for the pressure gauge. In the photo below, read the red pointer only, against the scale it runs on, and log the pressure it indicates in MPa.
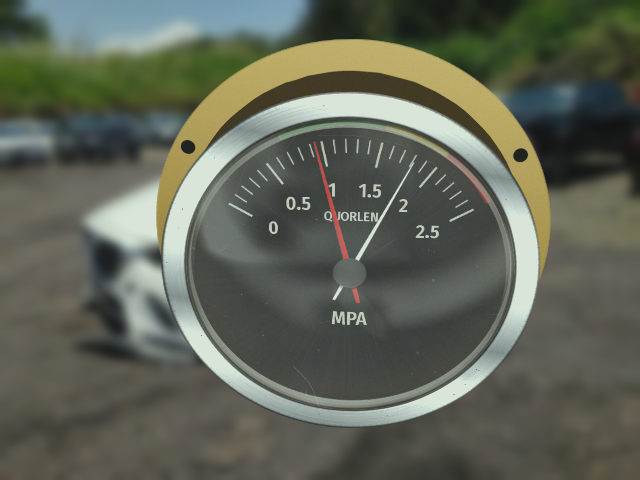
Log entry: 0.95 MPa
